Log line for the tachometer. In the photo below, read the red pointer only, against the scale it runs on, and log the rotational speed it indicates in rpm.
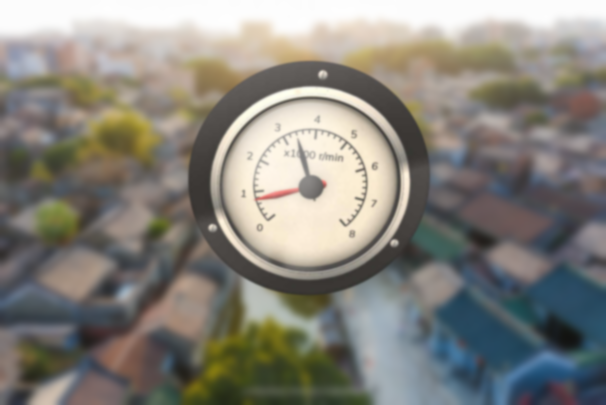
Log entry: 800 rpm
